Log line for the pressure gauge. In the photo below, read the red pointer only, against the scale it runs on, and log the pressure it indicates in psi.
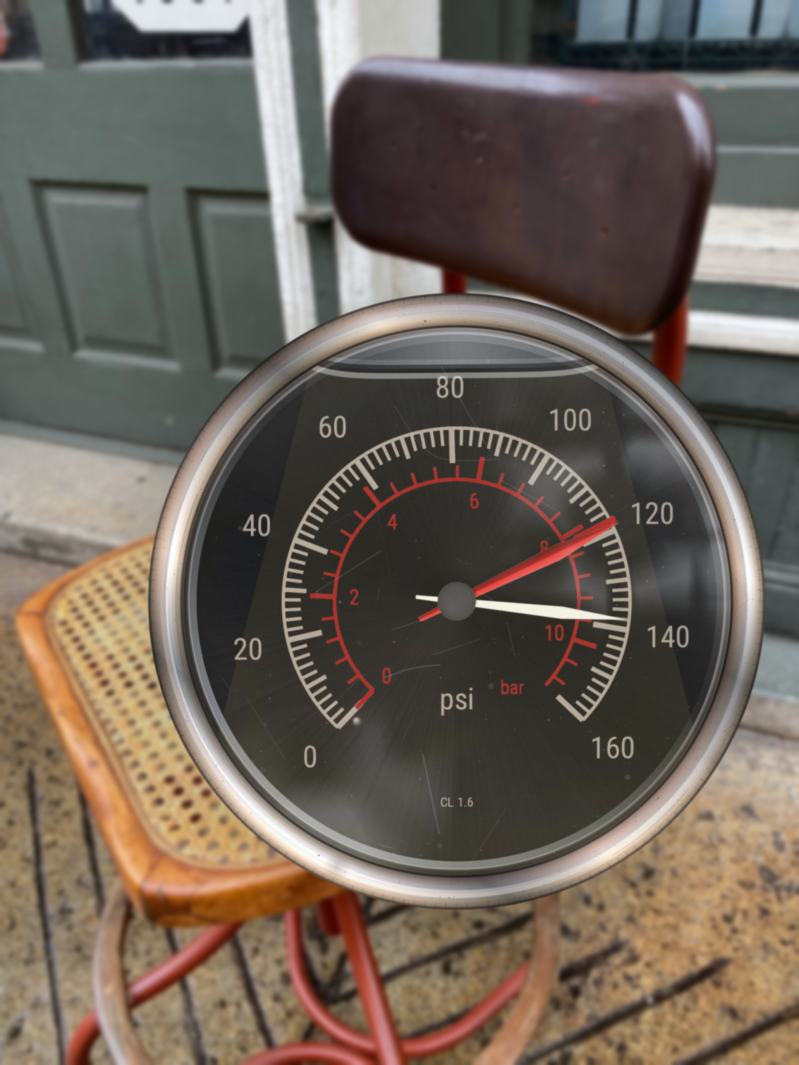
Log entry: 119 psi
